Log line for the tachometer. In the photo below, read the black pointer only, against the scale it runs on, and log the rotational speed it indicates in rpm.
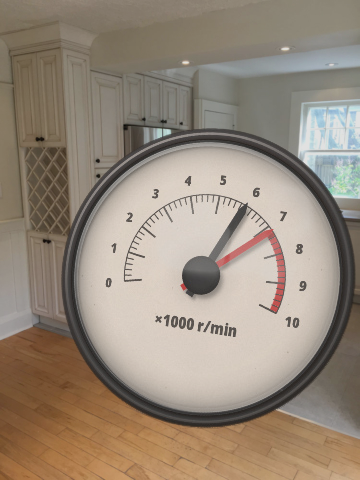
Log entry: 6000 rpm
